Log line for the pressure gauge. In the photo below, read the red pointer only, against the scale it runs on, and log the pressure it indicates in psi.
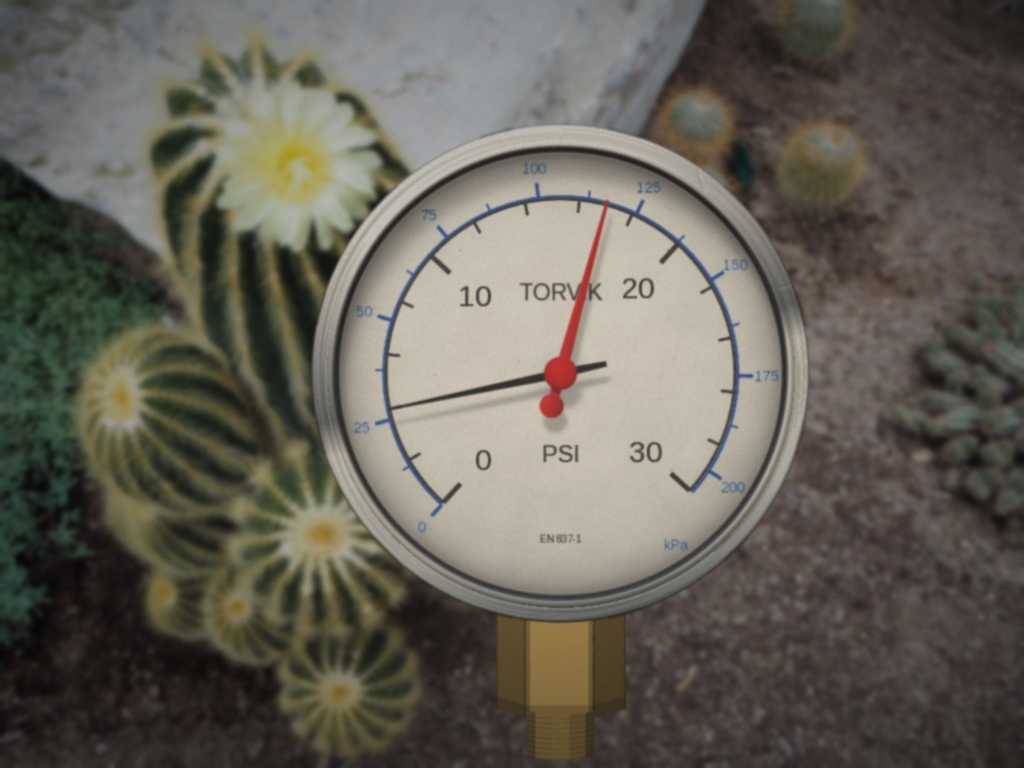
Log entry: 17 psi
